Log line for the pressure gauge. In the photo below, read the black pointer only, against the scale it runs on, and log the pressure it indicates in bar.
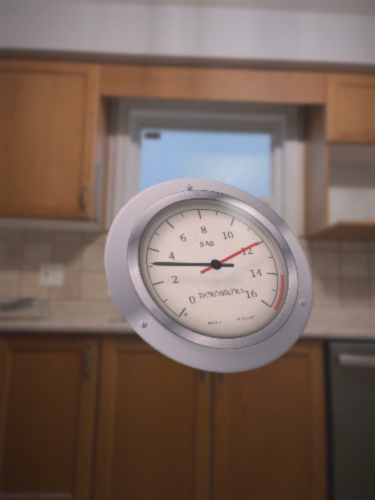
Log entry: 3 bar
